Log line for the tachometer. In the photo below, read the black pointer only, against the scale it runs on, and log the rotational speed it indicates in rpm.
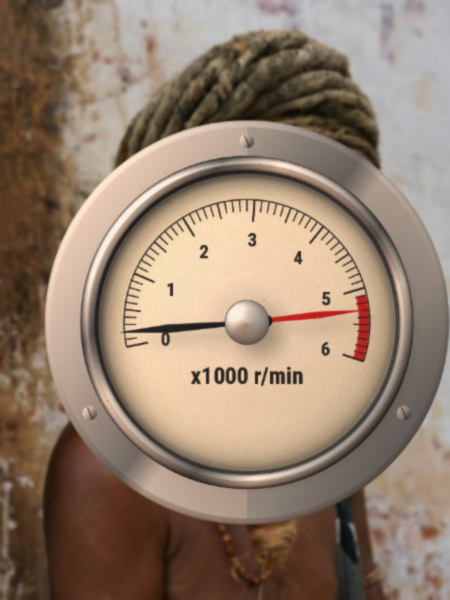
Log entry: 200 rpm
